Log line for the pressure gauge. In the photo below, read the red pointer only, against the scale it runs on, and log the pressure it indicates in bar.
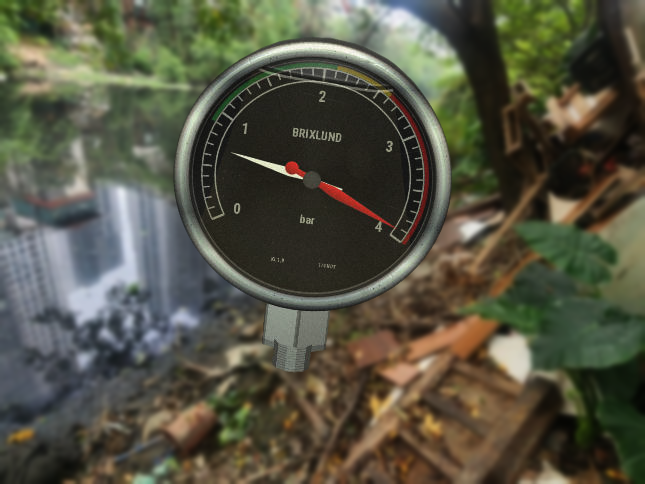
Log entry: 3.9 bar
